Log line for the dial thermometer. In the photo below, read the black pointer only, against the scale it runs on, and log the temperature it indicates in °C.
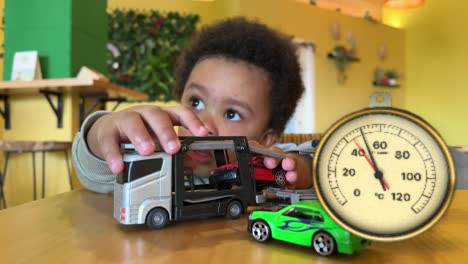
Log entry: 50 °C
